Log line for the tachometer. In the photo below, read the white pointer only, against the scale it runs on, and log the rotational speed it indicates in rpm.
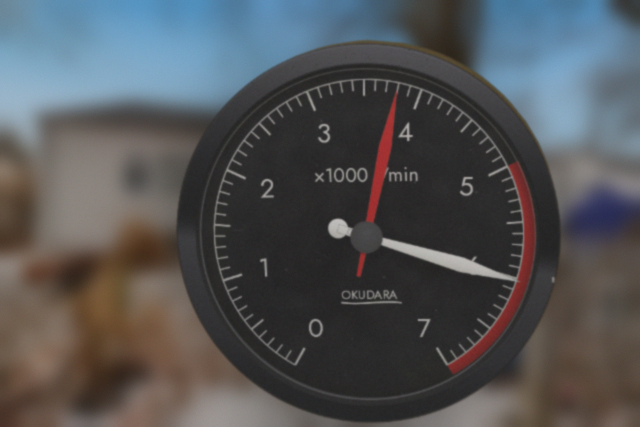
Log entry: 6000 rpm
